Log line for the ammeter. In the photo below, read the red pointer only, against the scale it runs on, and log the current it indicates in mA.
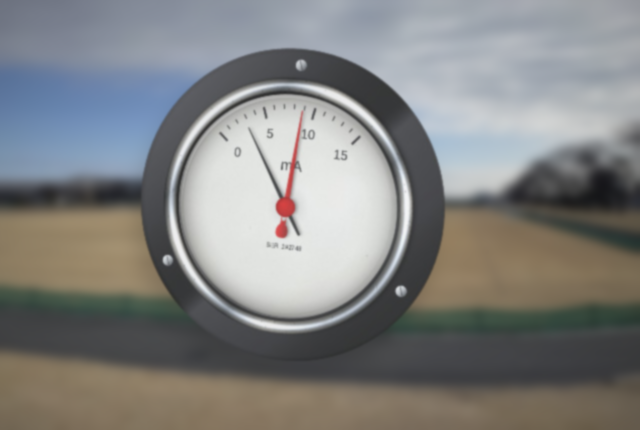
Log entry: 9 mA
